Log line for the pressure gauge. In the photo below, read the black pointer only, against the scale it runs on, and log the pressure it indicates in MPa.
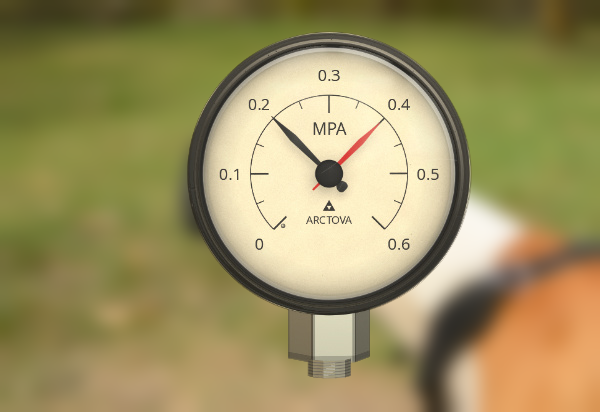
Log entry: 0.2 MPa
